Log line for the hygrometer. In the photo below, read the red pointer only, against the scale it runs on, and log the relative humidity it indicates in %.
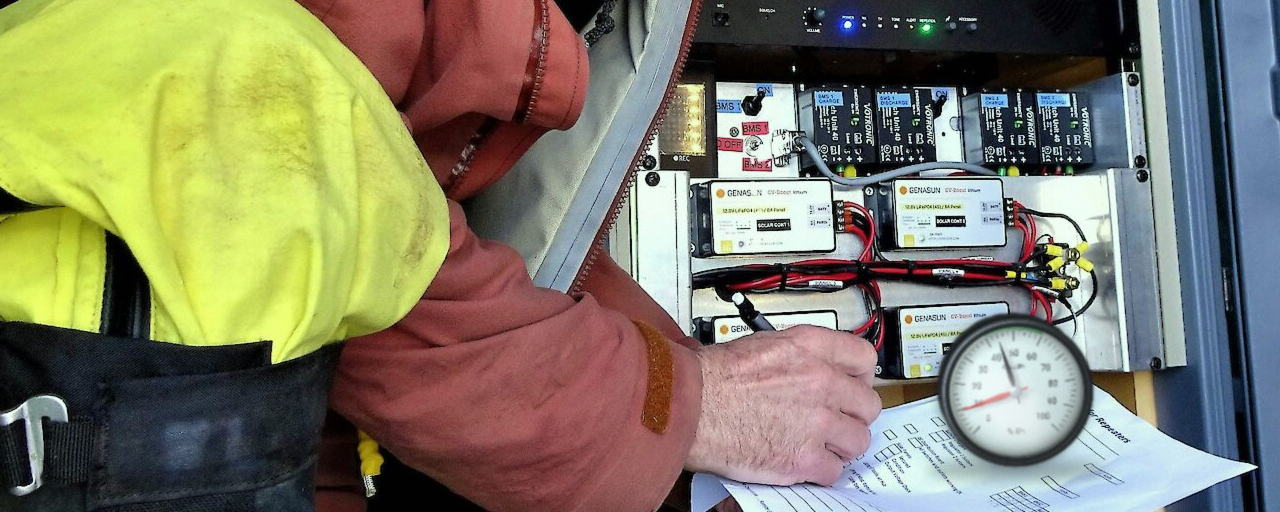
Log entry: 10 %
